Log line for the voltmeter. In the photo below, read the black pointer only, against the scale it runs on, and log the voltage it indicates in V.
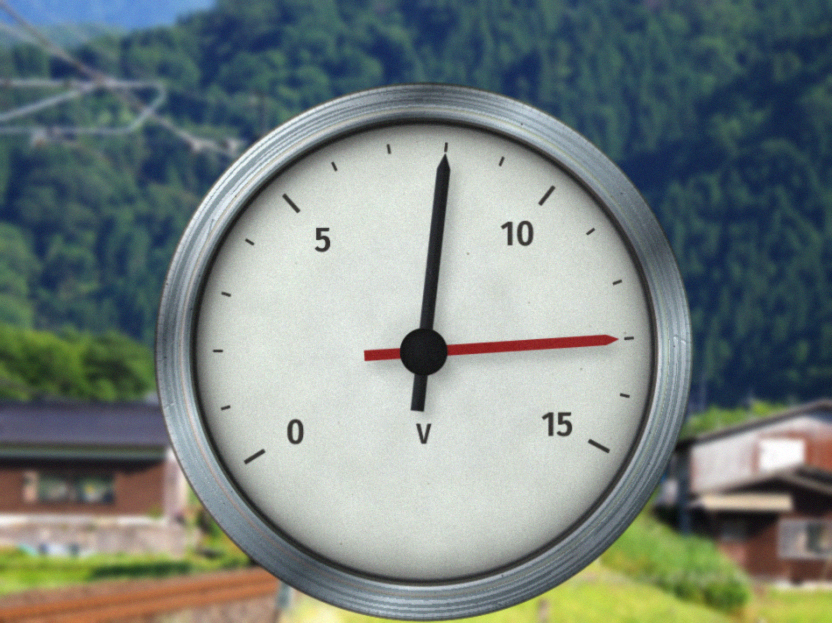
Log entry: 8 V
